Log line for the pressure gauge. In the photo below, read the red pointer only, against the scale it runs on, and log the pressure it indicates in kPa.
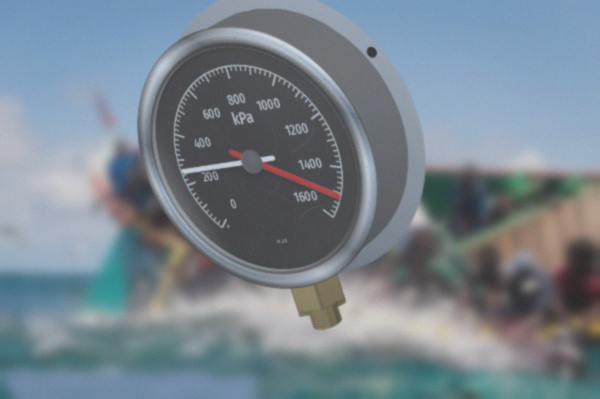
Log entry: 1500 kPa
